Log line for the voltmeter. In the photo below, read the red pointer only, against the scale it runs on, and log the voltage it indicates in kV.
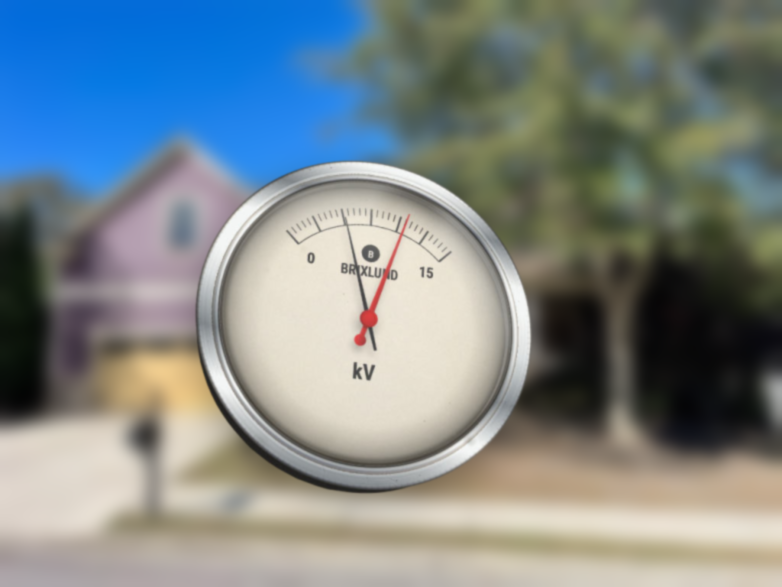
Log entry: 10.5 kV
